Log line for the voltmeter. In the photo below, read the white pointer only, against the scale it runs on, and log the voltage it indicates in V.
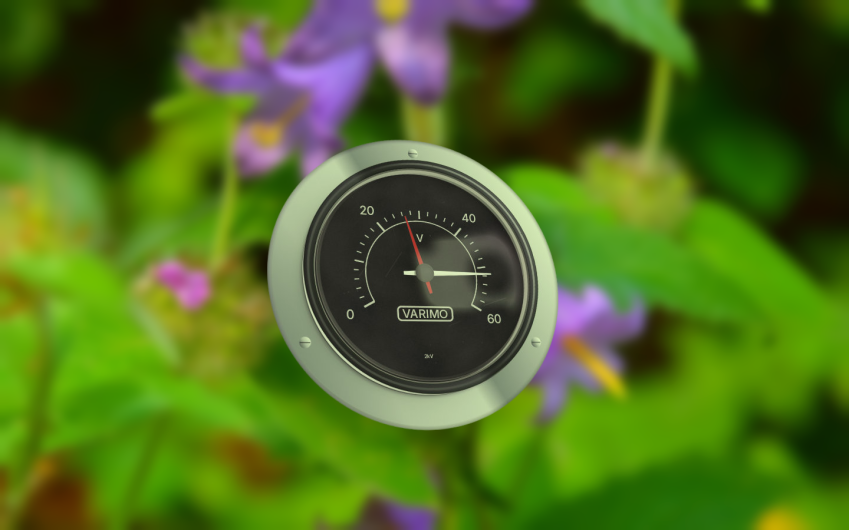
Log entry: 52 V
